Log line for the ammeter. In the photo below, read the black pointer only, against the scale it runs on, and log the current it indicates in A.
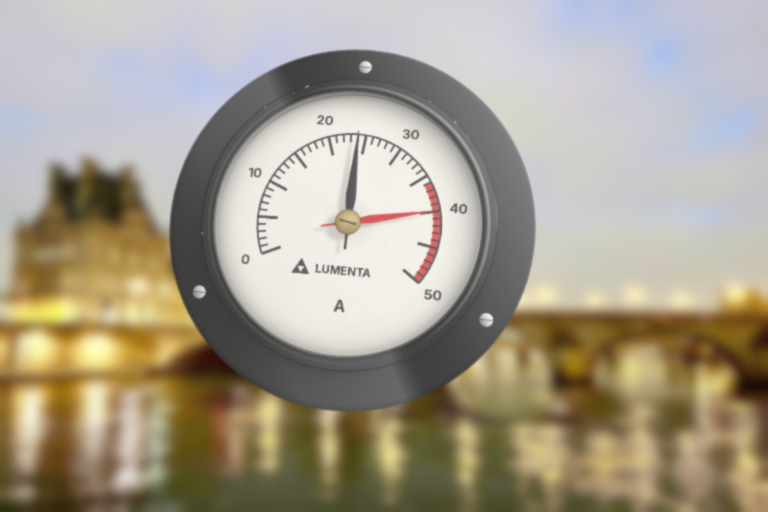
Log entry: 24 A
